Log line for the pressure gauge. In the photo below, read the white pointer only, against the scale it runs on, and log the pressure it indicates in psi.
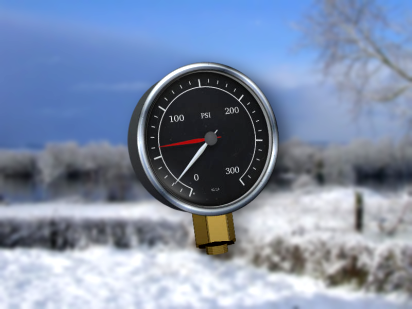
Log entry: 20 psi
